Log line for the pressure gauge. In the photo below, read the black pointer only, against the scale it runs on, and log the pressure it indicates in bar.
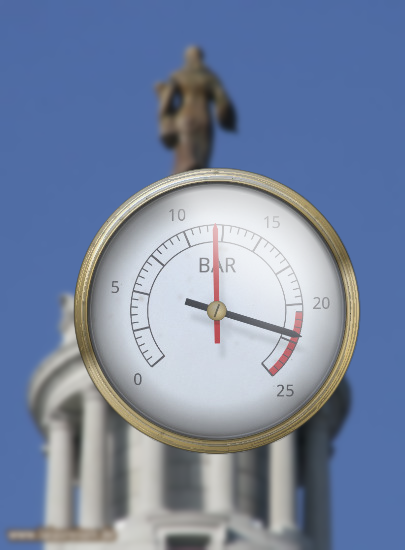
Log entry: 22 bar
